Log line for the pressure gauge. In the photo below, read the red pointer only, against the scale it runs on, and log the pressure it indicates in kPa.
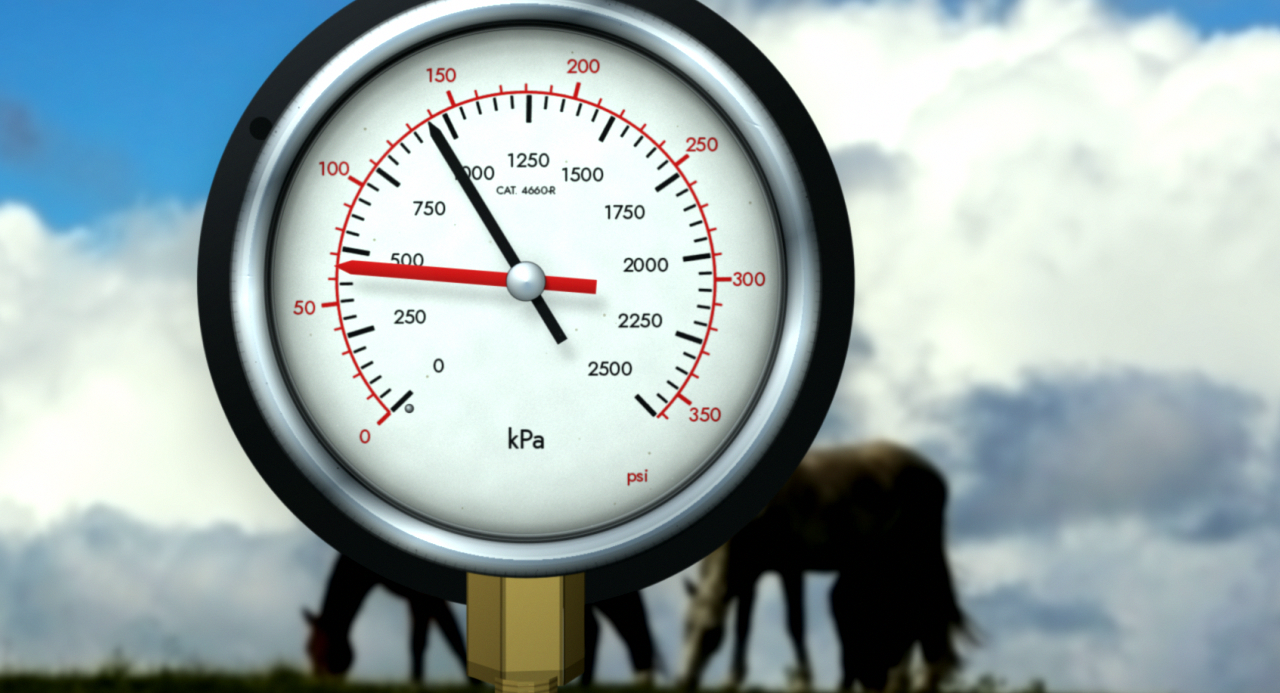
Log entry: 450 kPa
